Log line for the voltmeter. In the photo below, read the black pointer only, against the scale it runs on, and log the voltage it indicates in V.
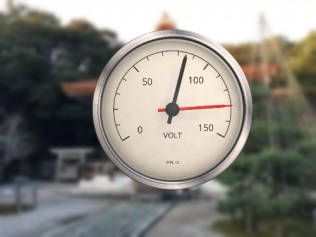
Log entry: 85 V
